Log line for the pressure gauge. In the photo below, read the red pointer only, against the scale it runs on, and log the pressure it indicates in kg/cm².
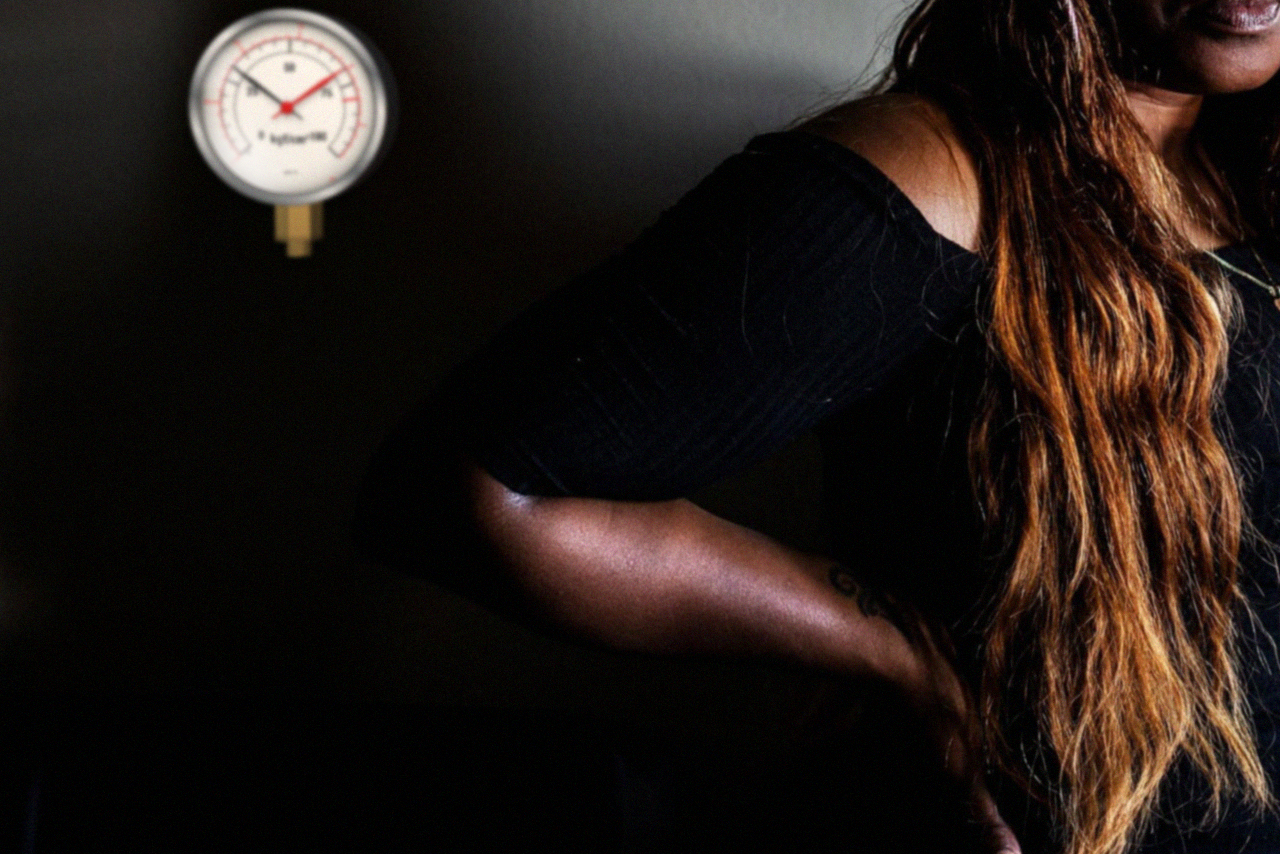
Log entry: 70 kg/cm²
